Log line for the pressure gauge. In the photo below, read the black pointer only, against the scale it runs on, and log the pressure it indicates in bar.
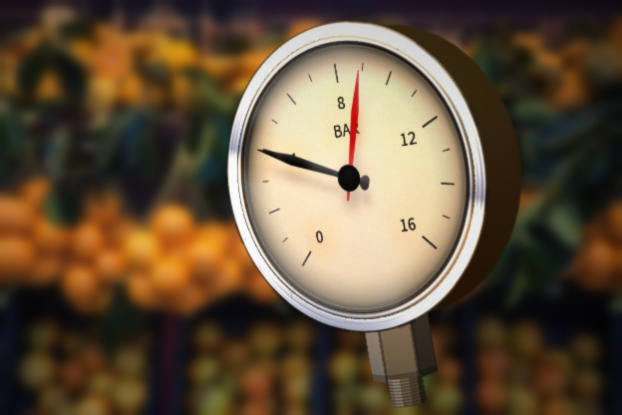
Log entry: 4 bar
